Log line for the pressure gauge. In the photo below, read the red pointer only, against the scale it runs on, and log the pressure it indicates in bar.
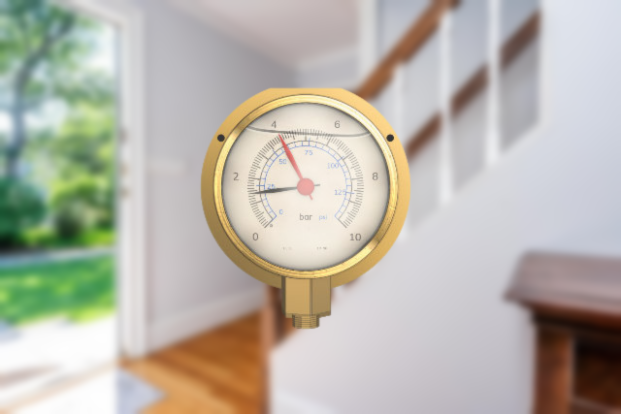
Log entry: 4 bar
